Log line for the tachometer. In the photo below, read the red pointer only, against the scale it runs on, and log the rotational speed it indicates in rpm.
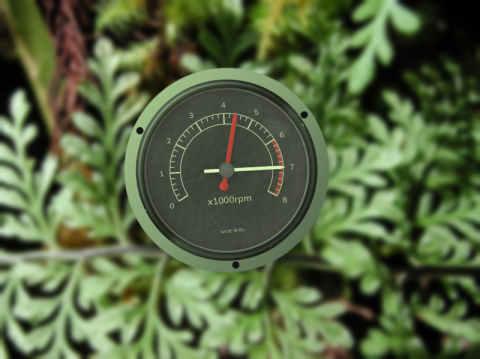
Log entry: 4400 rpm
